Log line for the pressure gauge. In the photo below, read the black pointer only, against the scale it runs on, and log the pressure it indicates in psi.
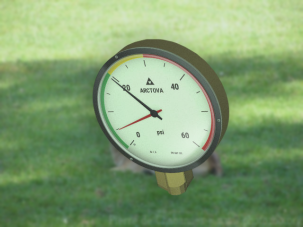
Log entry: 20 psi
